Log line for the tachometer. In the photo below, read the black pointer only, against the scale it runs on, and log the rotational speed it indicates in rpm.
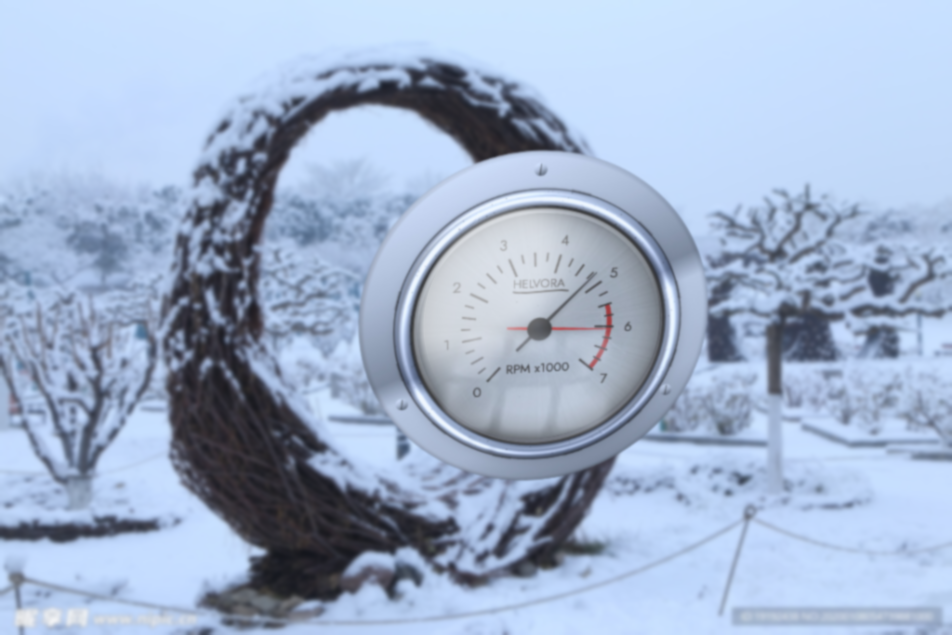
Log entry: 4750 rpm
